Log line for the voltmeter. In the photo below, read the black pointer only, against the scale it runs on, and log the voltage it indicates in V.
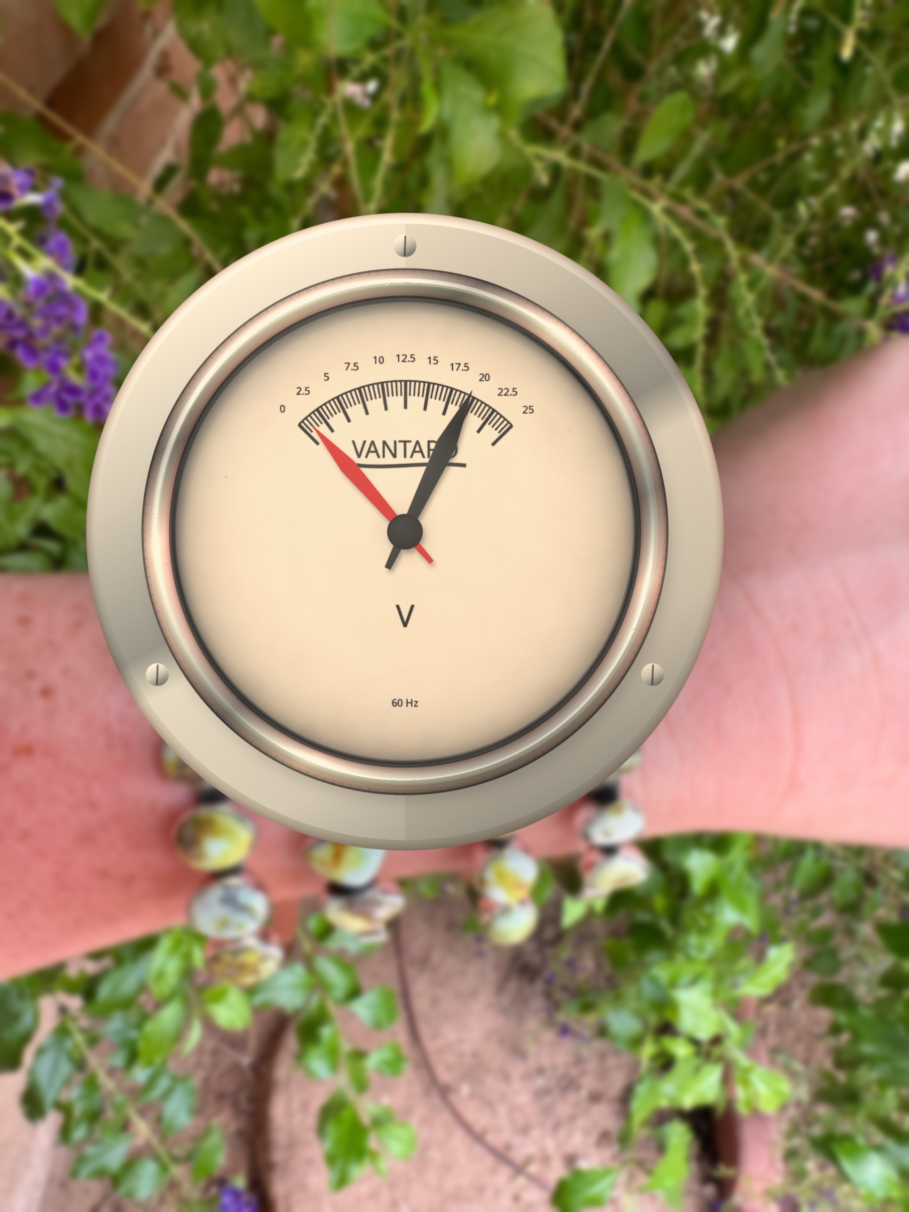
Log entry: 19.5 V
